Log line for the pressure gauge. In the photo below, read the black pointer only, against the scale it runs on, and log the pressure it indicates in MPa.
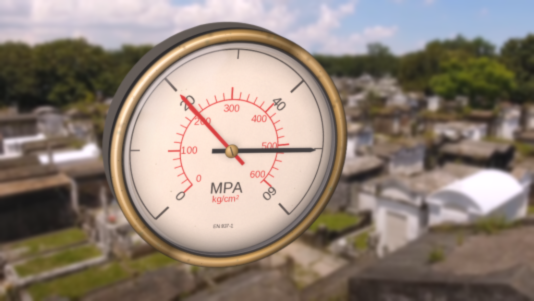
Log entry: 50 MPa
